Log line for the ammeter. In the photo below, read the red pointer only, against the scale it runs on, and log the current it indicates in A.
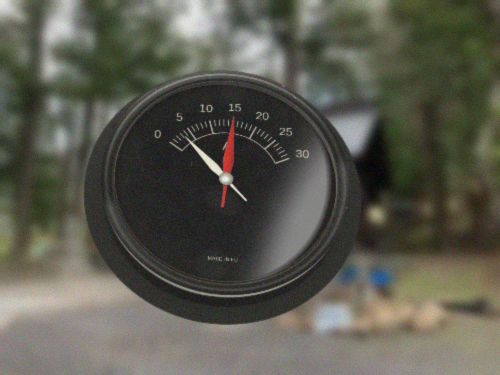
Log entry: 15 A
